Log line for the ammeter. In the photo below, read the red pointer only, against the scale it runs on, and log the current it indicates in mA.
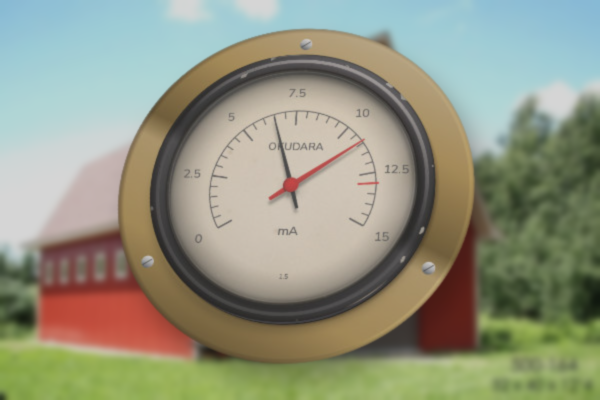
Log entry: 11 mA
